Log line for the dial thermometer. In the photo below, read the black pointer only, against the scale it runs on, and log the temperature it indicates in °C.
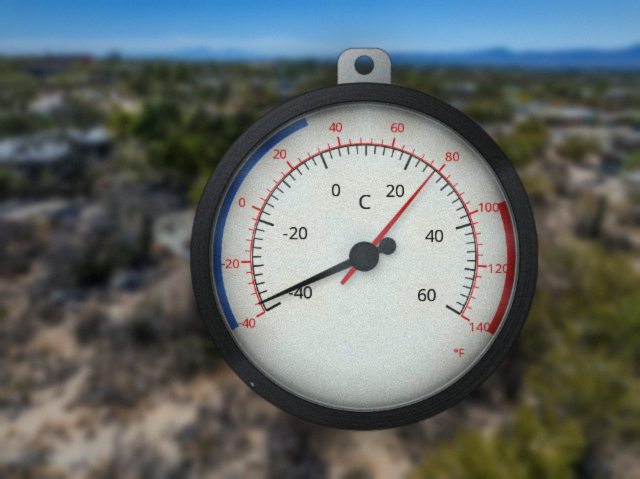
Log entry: -38 °C
